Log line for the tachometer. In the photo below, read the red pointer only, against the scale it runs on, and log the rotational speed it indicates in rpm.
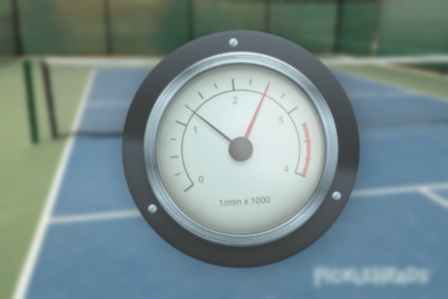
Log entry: 2500 rpm
